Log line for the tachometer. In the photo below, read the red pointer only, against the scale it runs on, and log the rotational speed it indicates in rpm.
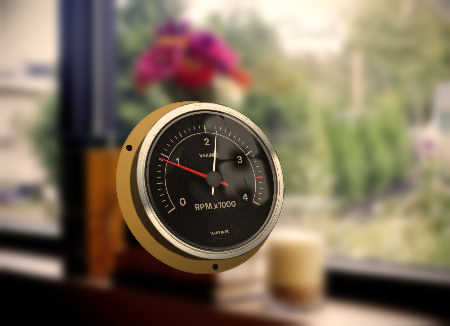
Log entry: 900 rpm
